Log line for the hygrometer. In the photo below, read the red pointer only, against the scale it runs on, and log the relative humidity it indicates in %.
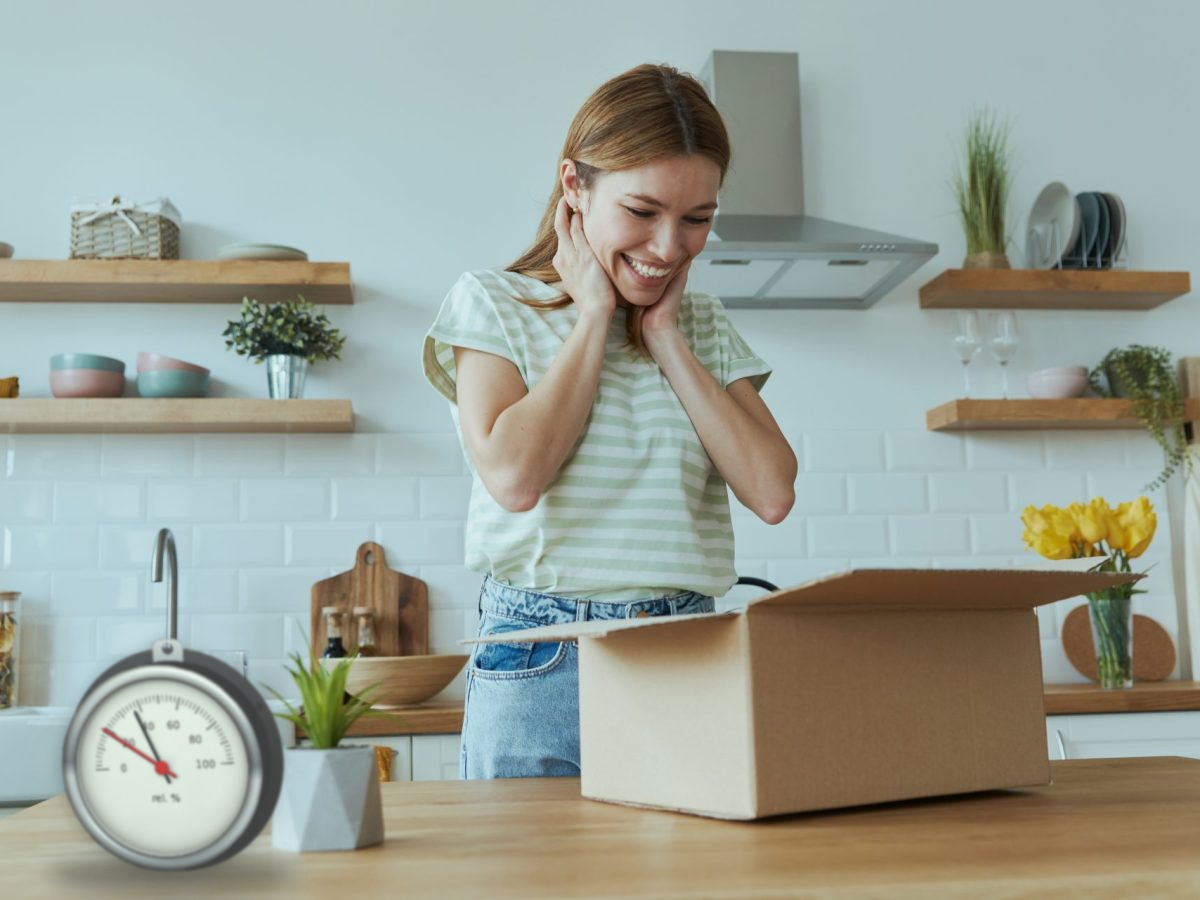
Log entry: 20 %
